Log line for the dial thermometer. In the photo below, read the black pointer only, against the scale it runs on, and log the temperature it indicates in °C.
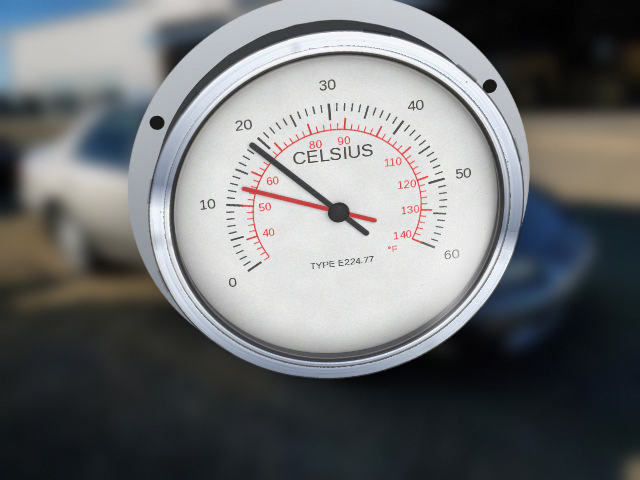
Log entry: 19 °C
